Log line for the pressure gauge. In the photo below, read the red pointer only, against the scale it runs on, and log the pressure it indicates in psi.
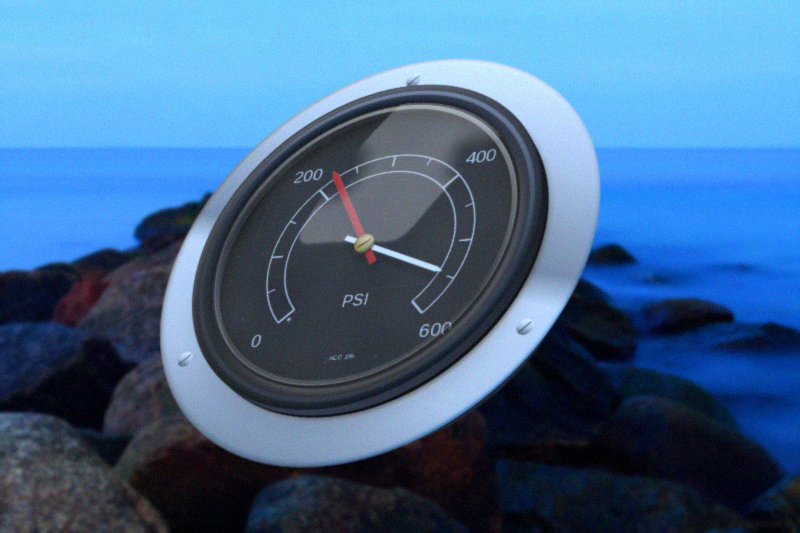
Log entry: 225 psi
